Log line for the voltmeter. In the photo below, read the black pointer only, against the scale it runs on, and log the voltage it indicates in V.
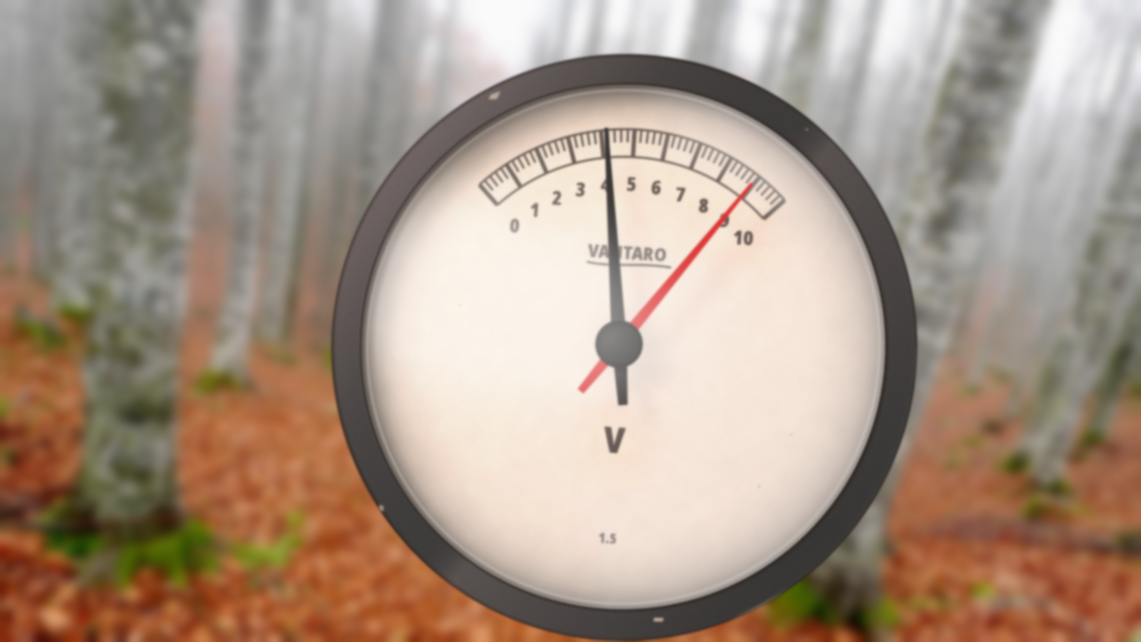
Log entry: 4.2 V
